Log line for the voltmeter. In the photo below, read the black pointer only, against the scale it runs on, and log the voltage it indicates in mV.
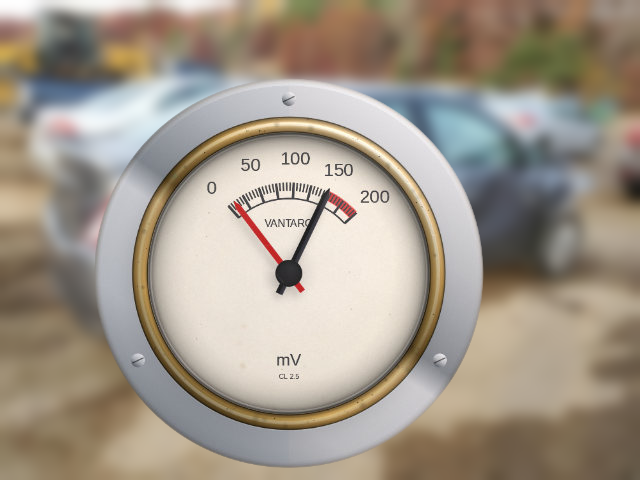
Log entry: 150 mV
